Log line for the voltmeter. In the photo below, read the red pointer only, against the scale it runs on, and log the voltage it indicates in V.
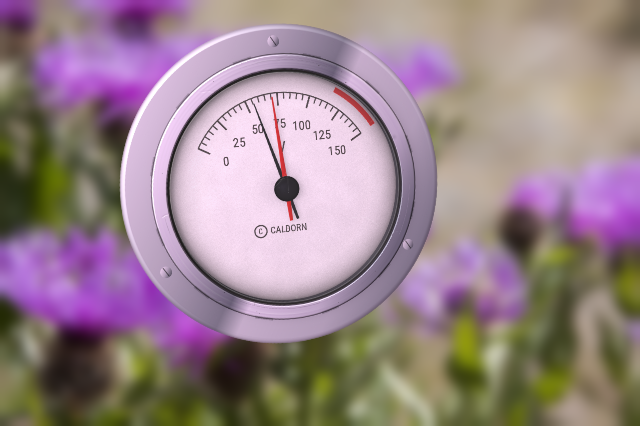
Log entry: 70 V
